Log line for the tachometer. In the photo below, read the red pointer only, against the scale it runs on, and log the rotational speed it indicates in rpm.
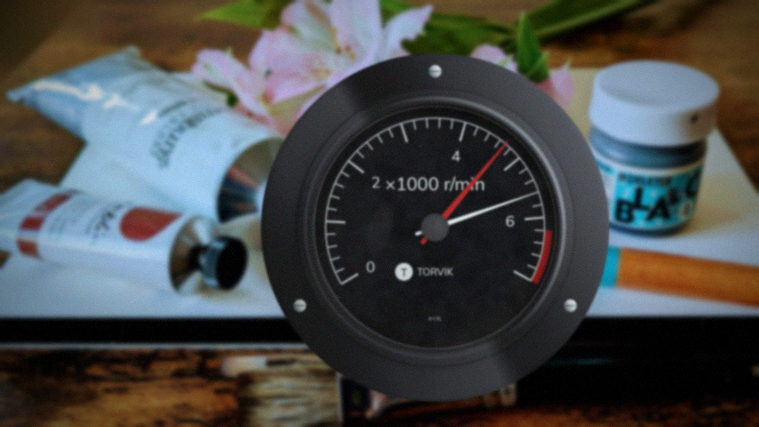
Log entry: 4700 rpm
